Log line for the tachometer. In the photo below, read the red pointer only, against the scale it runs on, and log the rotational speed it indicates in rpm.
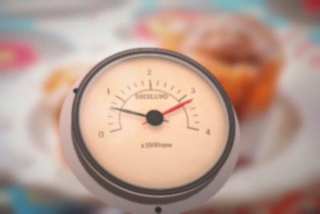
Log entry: 3200 rpm
